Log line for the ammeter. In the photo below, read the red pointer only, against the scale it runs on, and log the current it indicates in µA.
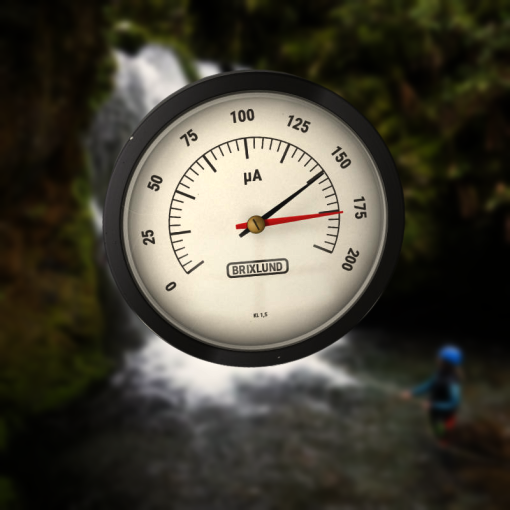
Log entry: 175 µA
